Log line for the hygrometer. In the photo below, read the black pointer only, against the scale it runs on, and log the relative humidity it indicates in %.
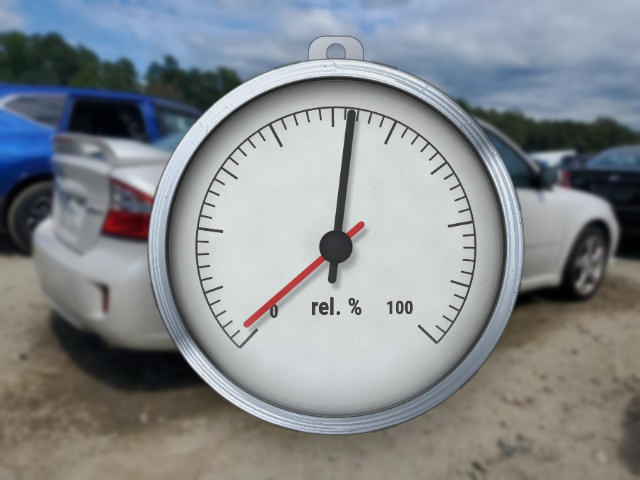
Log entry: 53 %
